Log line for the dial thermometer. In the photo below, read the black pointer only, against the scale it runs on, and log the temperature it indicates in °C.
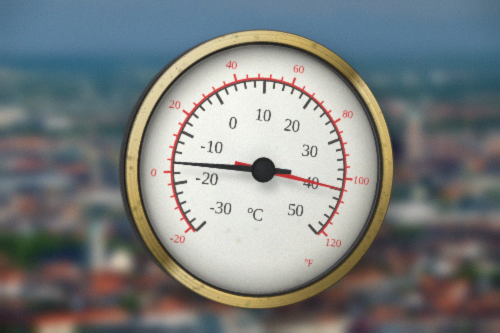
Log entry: -16 °C
